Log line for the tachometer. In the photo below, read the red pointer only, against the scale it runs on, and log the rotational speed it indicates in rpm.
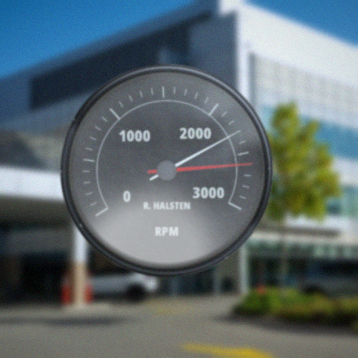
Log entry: 2600 rpm
